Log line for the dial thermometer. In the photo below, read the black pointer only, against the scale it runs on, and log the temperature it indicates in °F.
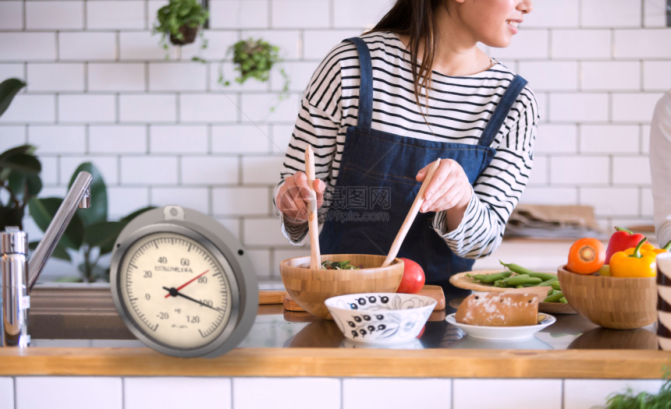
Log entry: 100 °F
